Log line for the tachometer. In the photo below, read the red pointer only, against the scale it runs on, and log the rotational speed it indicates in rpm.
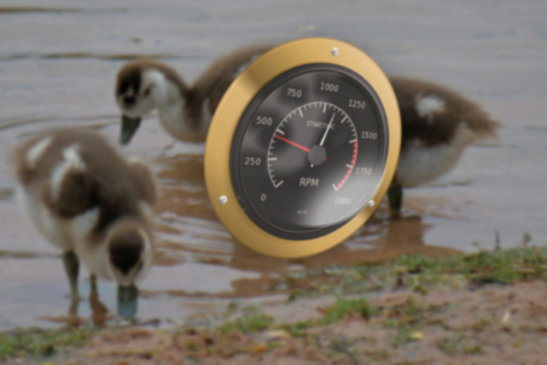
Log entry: 450 rpm
